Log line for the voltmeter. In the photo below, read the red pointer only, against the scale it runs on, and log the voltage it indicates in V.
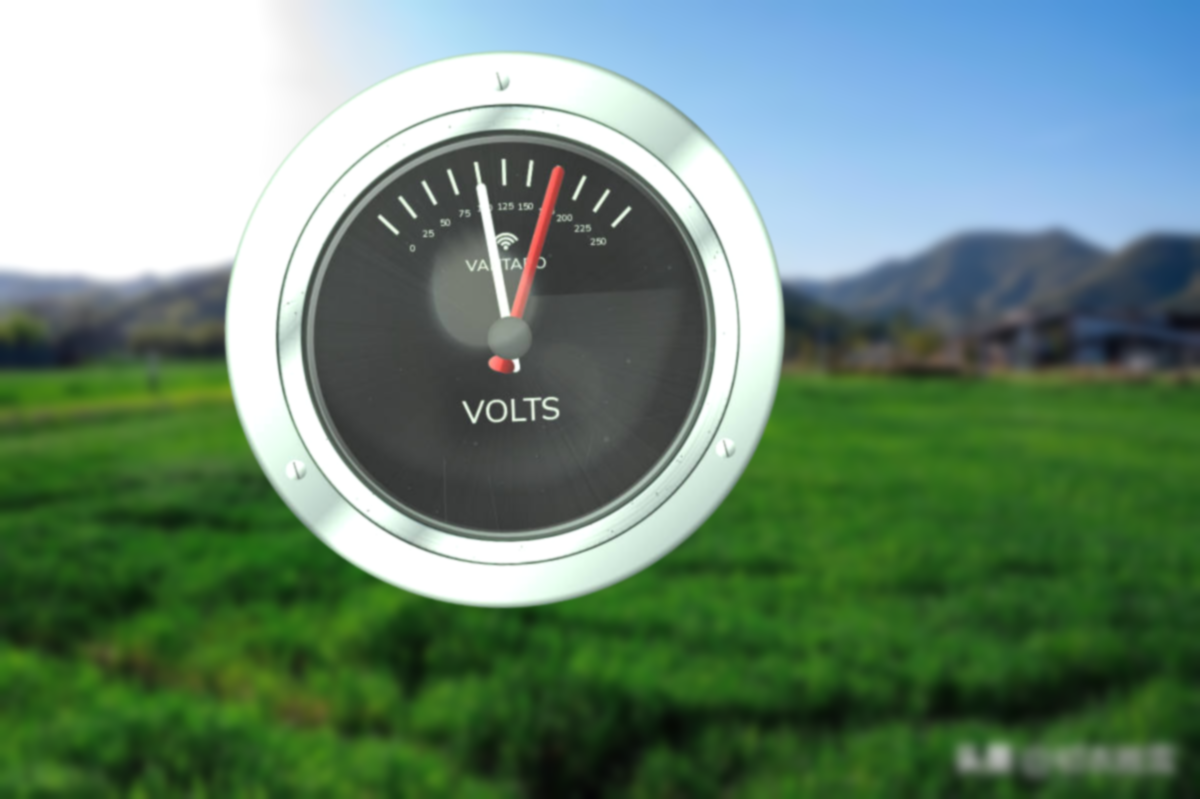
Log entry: 175 V
